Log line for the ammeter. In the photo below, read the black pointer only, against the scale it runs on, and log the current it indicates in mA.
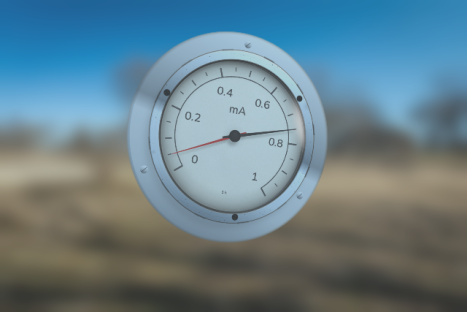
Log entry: 0.75 mA
